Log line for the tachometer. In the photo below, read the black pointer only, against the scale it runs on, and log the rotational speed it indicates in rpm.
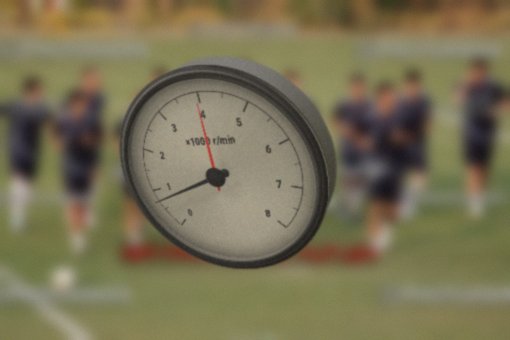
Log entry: 750 rpm
